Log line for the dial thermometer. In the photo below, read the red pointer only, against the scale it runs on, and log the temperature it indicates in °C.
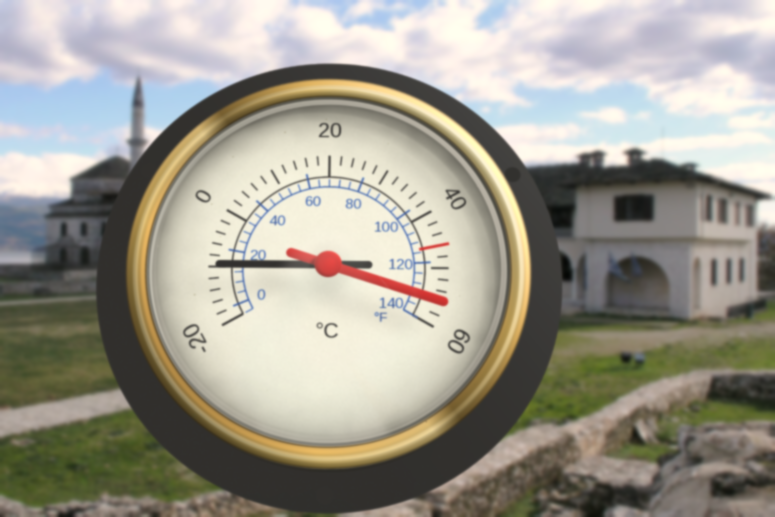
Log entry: 56 °C
